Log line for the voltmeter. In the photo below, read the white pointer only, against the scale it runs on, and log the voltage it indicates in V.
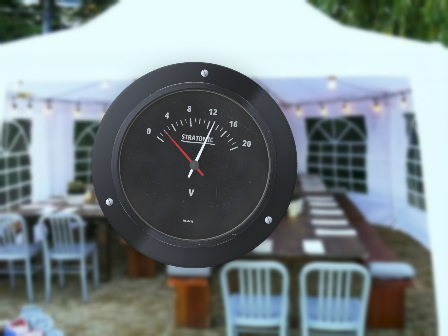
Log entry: 13 V
